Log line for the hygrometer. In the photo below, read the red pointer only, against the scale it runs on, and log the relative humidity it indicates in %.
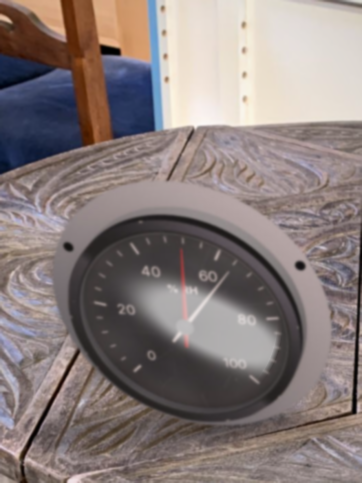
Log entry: 52 %
